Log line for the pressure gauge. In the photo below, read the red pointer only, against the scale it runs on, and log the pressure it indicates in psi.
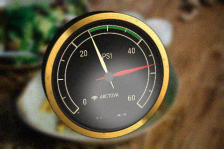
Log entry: 47.5 psi
